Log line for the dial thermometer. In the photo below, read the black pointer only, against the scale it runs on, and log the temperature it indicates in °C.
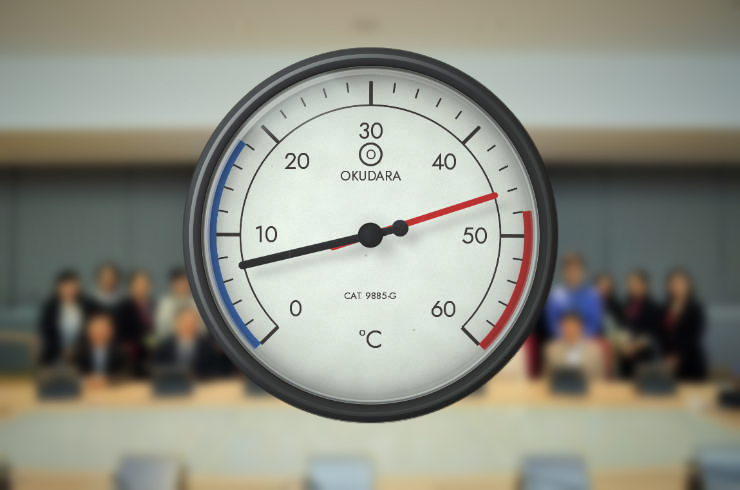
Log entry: 7 °C
